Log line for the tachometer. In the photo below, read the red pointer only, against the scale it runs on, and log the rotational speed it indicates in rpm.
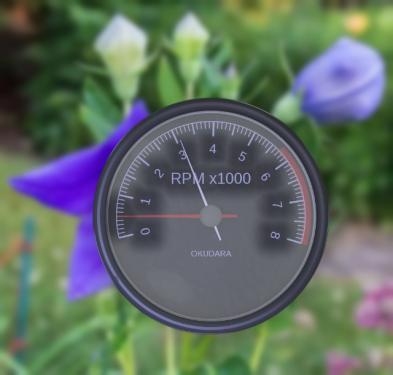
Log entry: 500 rpm
